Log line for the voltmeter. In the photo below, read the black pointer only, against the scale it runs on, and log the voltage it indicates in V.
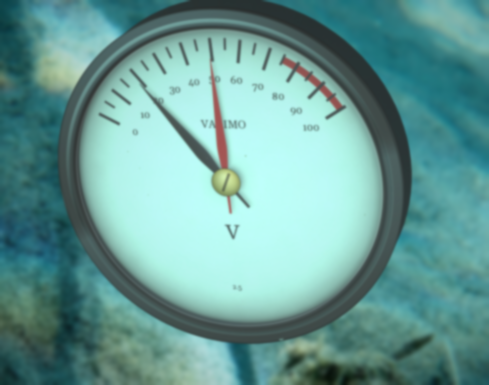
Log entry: 20 V
